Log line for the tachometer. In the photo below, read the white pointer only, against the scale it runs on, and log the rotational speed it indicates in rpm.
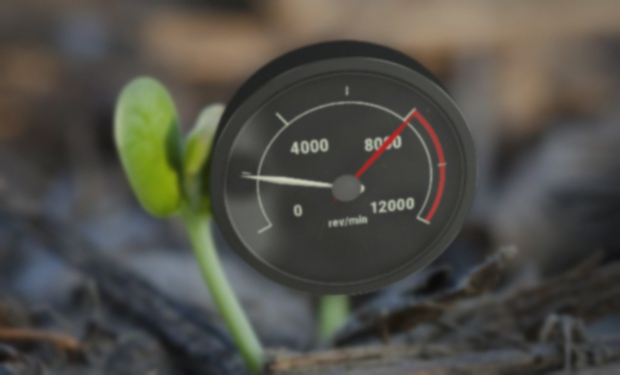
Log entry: 2000 rpm
